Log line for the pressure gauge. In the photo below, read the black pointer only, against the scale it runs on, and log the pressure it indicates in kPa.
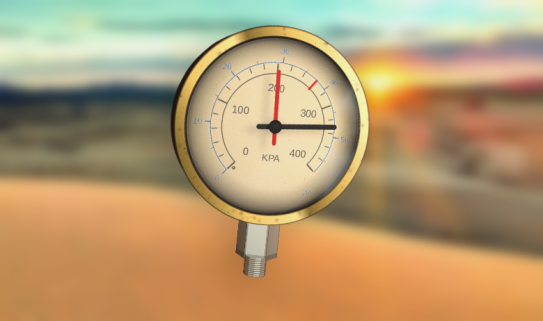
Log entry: 330 kPa
